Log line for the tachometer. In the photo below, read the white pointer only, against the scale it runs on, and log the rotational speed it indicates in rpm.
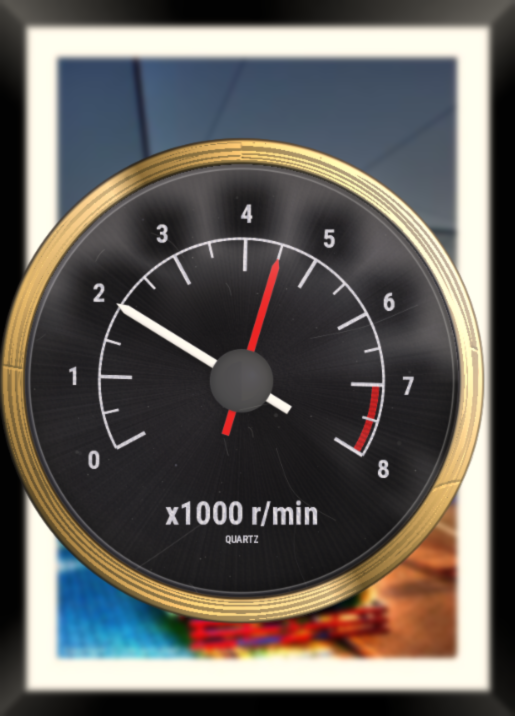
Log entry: 2000 rpm
